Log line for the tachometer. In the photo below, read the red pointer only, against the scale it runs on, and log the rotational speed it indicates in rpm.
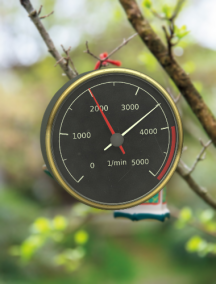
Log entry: 2000 rpm
